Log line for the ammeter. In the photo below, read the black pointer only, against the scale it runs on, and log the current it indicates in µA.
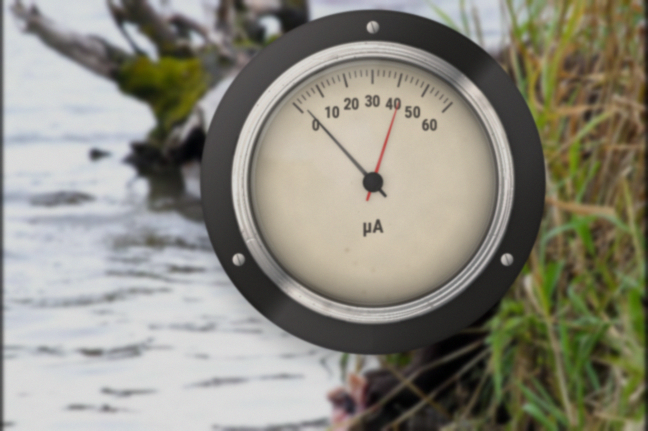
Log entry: 2 µA
